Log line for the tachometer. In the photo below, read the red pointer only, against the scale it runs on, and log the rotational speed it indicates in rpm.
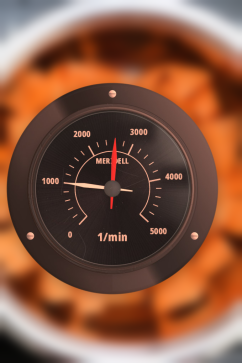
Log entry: 2600 rpm
